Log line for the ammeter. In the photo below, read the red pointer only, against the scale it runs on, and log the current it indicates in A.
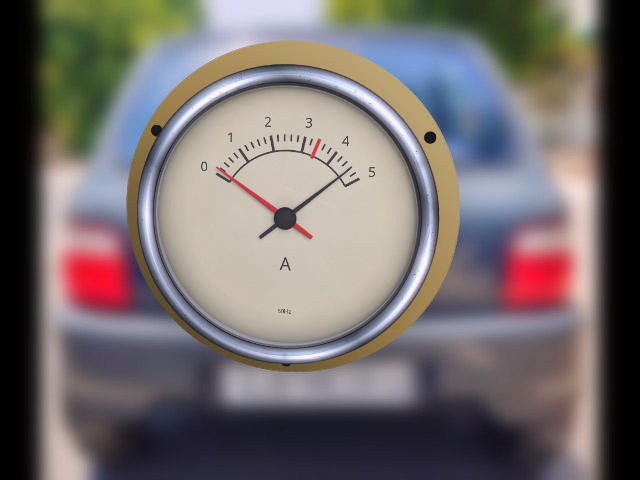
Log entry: 0.2 A
